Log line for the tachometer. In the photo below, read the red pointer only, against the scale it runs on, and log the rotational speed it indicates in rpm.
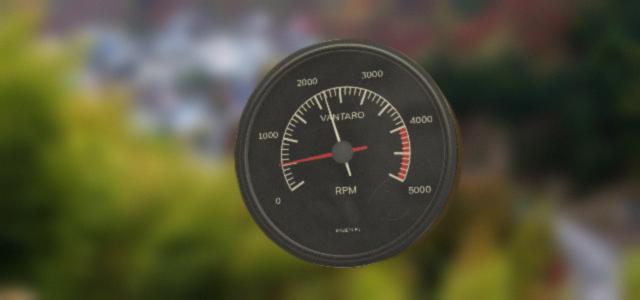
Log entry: 500 rpm
